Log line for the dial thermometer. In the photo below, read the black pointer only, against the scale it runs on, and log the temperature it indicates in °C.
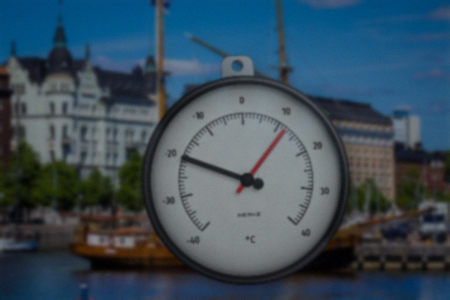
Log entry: -20 °C
